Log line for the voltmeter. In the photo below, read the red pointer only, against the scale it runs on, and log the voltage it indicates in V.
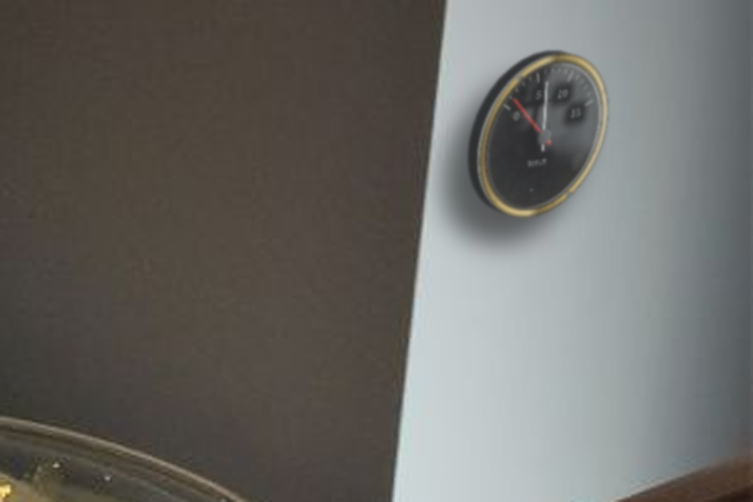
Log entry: 1 V
